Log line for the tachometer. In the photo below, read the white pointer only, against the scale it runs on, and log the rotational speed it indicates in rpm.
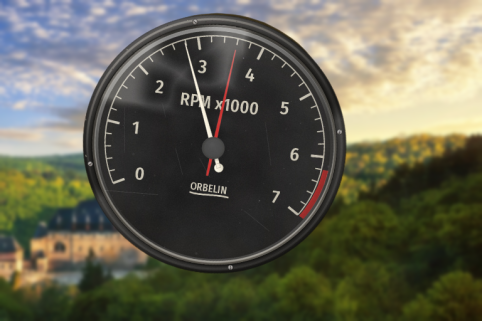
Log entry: 2800 rpm
